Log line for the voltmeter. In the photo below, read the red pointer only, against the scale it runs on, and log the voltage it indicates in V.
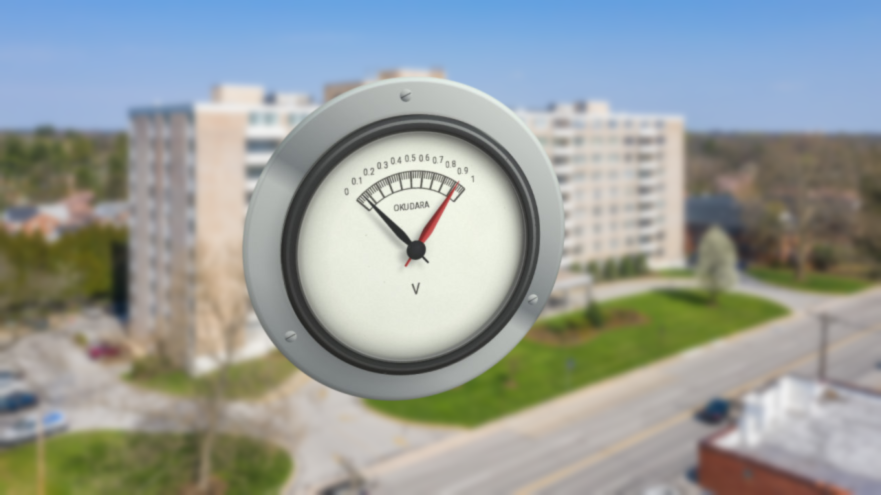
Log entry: 0.9 V
